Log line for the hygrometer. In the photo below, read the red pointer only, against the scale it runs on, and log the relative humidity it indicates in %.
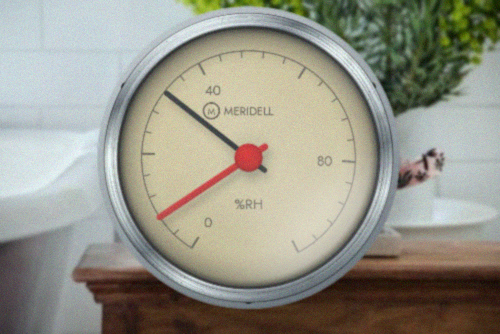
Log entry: 8 %
